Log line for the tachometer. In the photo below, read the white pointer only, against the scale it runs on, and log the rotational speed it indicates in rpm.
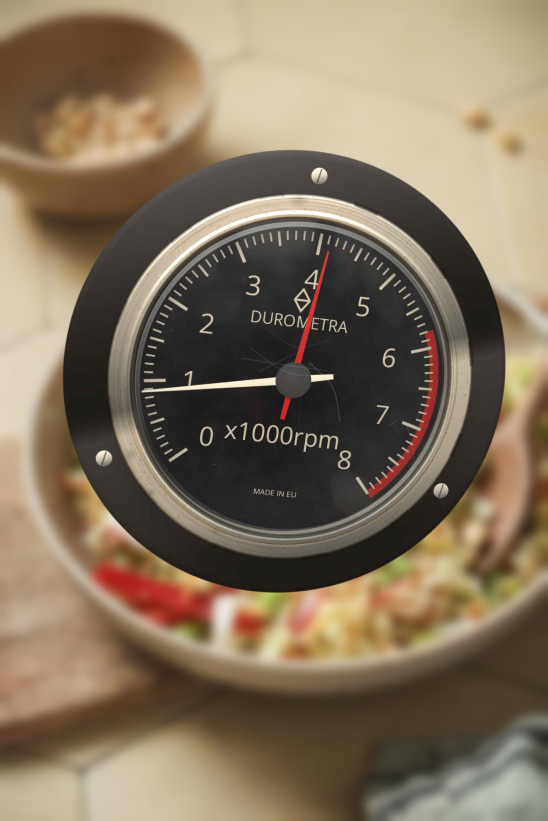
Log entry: 900 rpm
